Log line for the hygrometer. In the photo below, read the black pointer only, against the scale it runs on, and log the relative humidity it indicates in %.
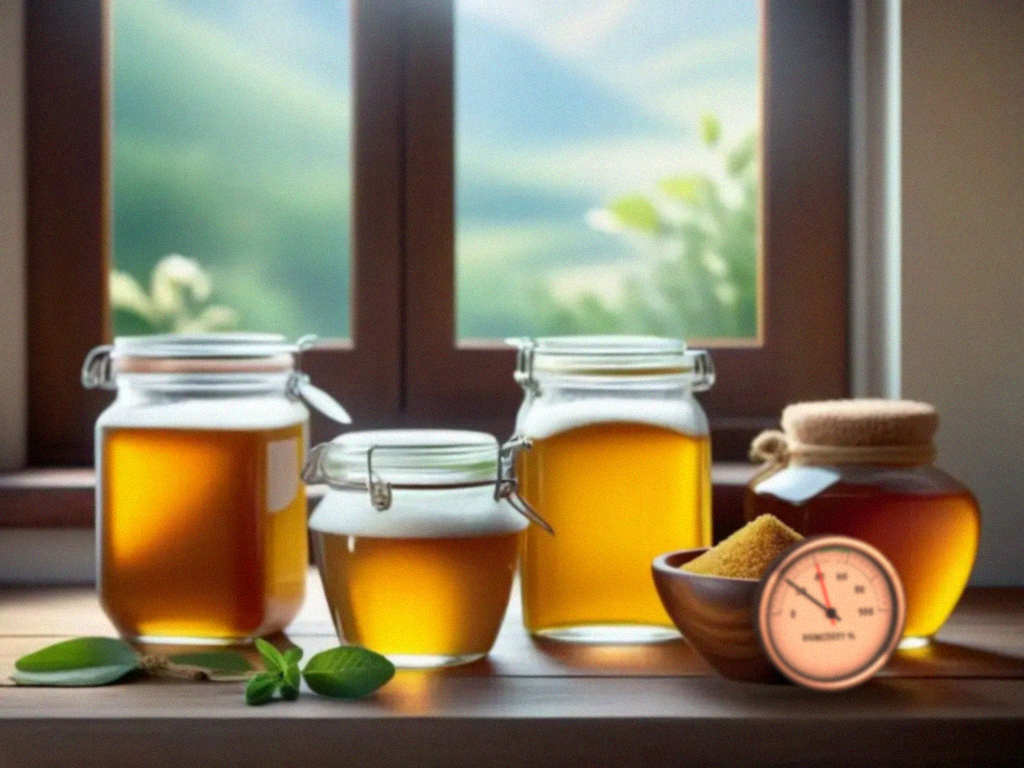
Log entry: 20 %
